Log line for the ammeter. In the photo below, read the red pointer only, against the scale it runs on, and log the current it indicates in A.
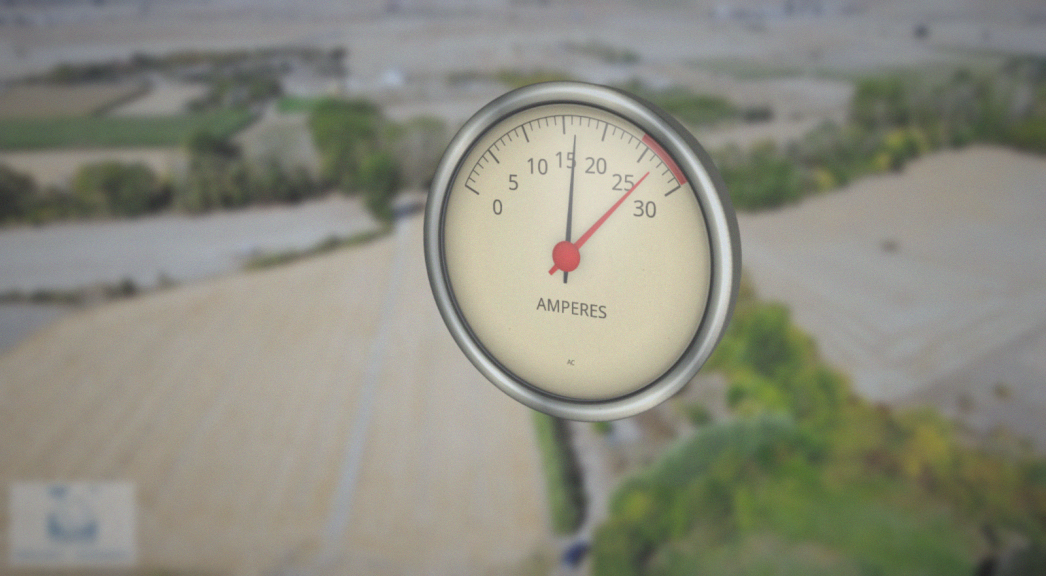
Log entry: 27 A
